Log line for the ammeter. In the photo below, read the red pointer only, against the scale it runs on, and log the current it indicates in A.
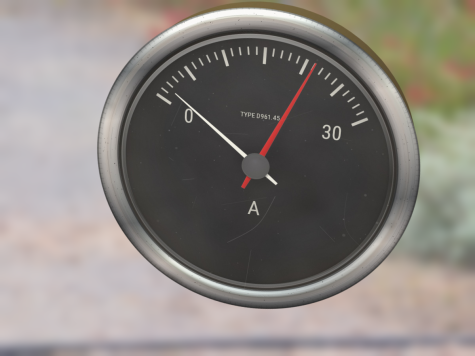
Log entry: 21 A
